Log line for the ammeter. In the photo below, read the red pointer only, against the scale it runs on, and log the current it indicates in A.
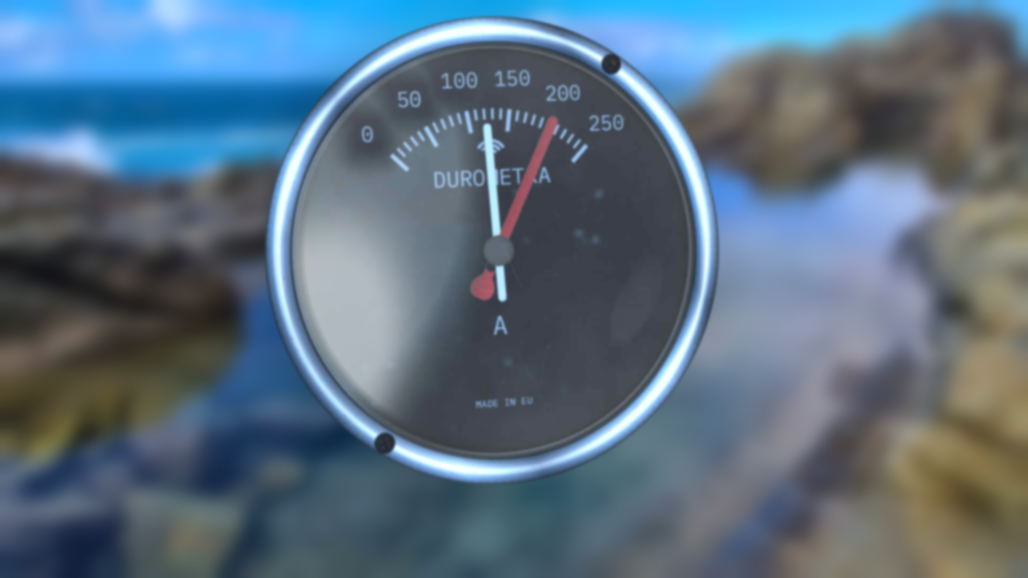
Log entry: 200 A
